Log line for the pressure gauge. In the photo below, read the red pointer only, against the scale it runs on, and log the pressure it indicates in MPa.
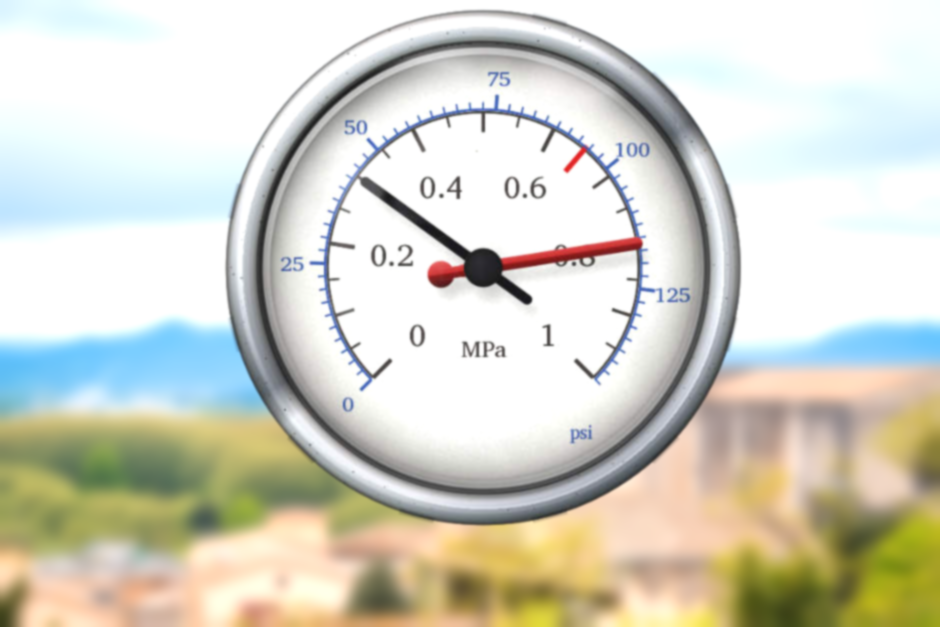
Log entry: 0.8 MPa
